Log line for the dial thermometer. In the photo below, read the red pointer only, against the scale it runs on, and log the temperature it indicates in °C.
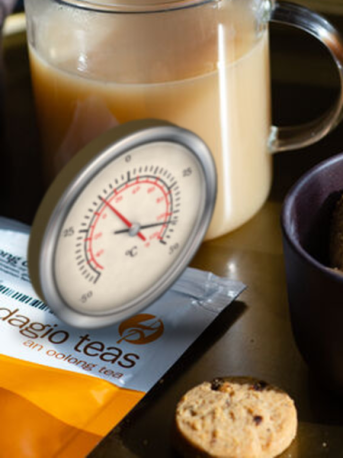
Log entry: -12.5 °C
